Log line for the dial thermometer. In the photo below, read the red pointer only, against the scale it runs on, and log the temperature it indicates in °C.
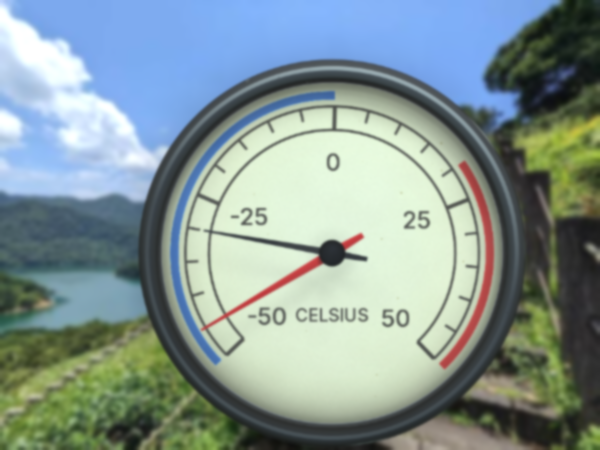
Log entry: -45 °C
